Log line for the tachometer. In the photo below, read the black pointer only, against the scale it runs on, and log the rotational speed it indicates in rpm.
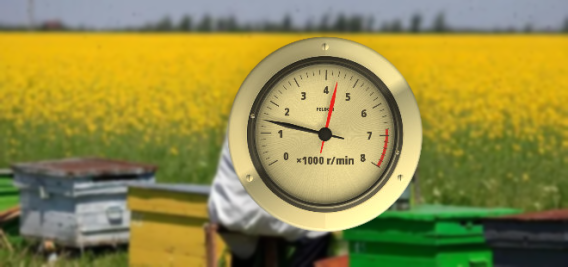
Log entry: 1400 rpm
